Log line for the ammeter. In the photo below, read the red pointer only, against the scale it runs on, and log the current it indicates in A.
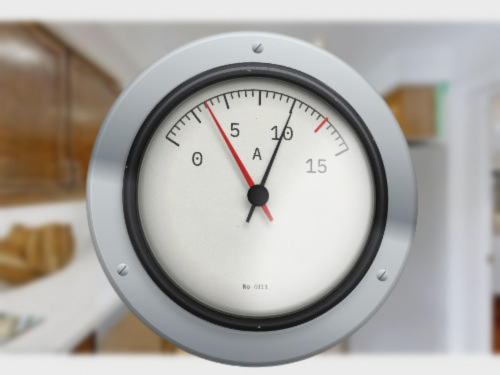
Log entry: 3.5 A
